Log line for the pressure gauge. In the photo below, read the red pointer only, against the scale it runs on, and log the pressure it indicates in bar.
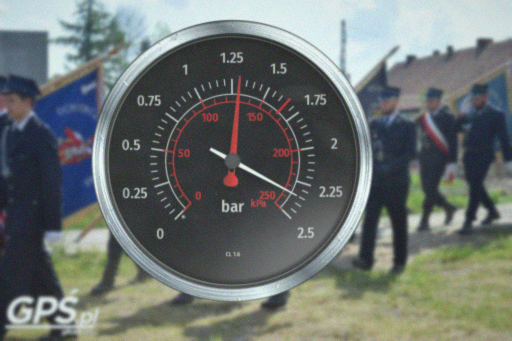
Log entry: 1.3 bar
